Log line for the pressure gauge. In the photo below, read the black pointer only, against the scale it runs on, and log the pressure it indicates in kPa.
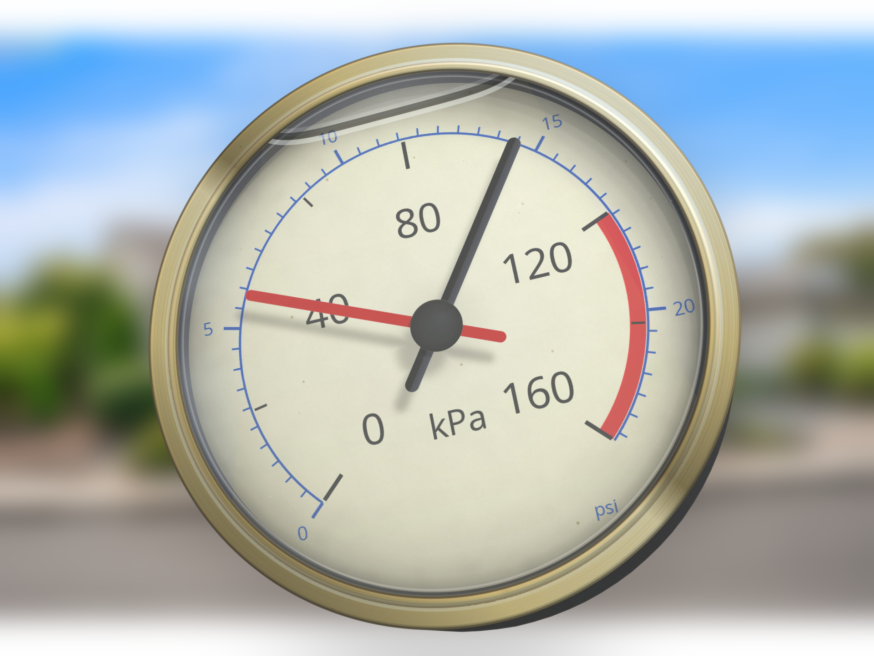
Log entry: 100 kPa
